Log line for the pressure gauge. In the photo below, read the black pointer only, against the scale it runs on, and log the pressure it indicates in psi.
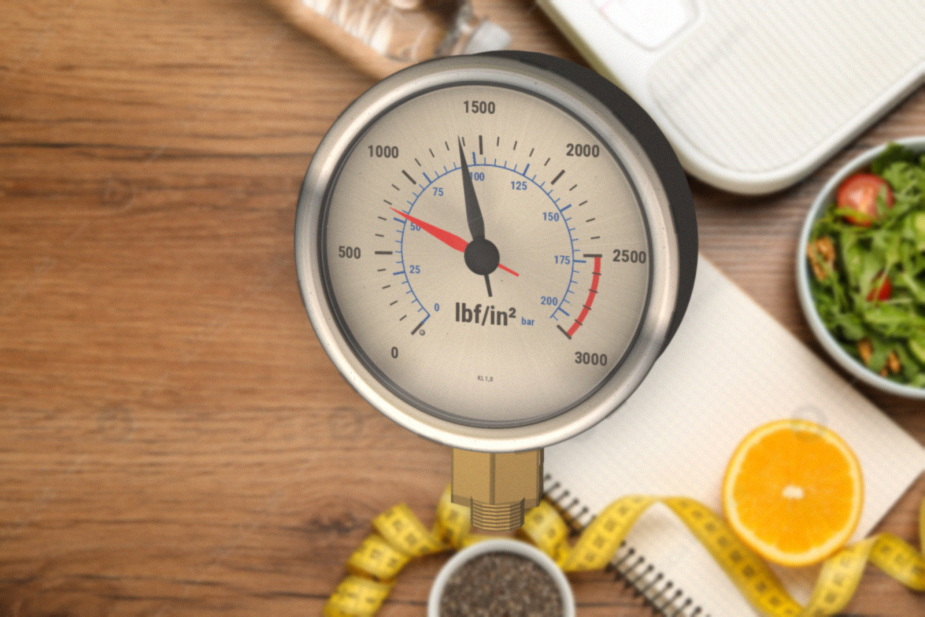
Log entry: 1400 psi
